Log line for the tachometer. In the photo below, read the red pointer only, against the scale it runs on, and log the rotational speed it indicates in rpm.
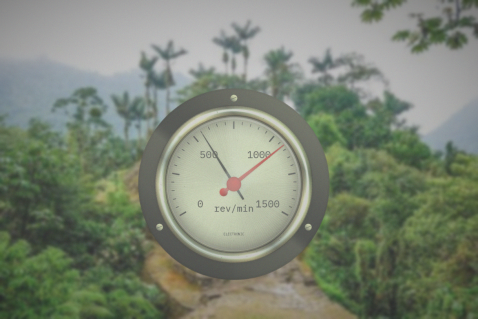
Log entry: 1075 rpm
